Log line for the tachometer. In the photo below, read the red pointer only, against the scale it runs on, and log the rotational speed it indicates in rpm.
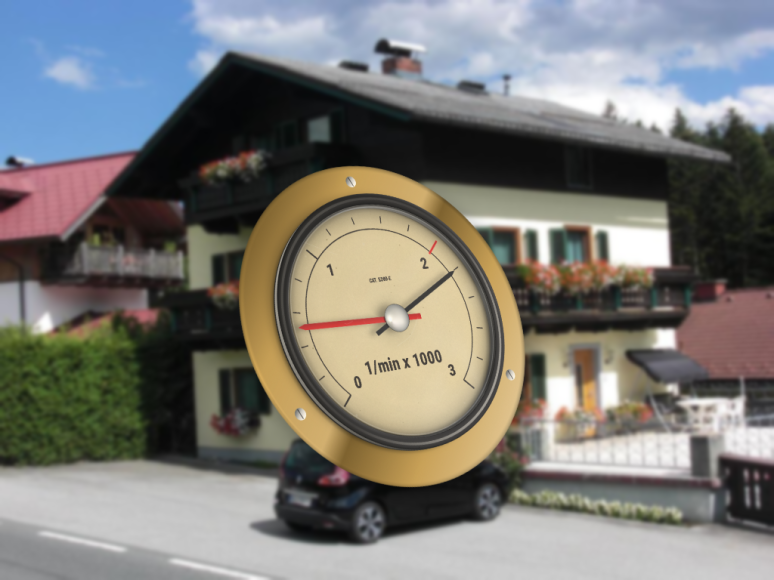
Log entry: 500 rpm
